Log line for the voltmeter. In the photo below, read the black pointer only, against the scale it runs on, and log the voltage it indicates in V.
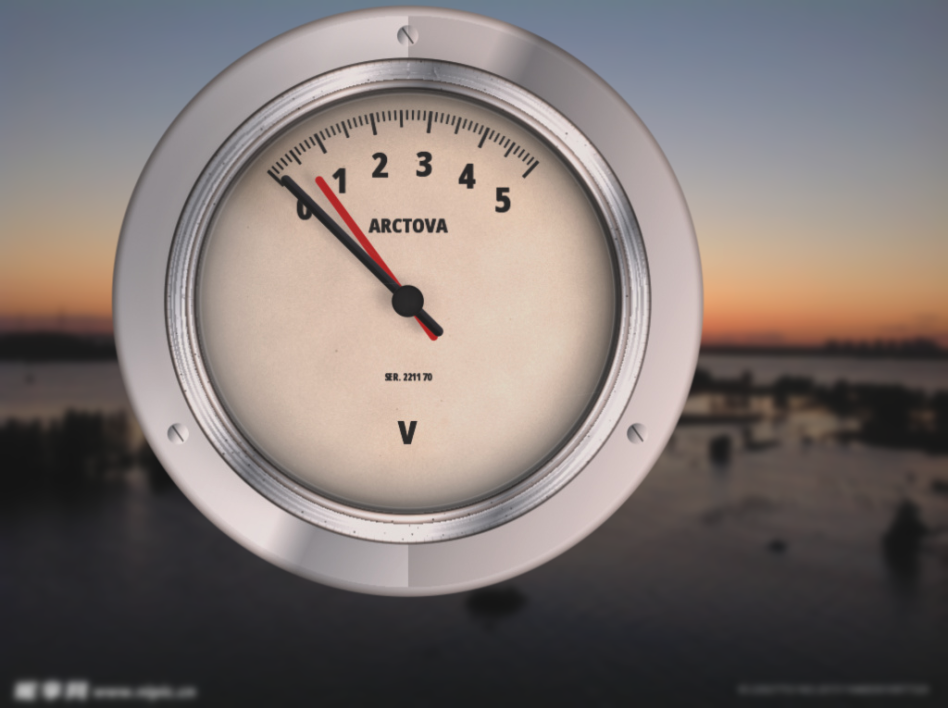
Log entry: 0.1 V
